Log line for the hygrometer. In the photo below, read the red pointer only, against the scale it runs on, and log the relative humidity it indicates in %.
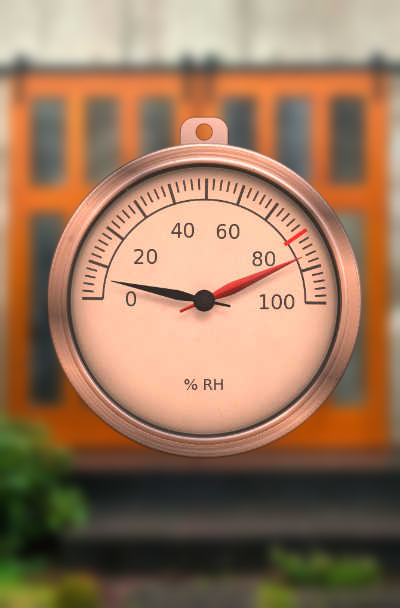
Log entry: 86 %
